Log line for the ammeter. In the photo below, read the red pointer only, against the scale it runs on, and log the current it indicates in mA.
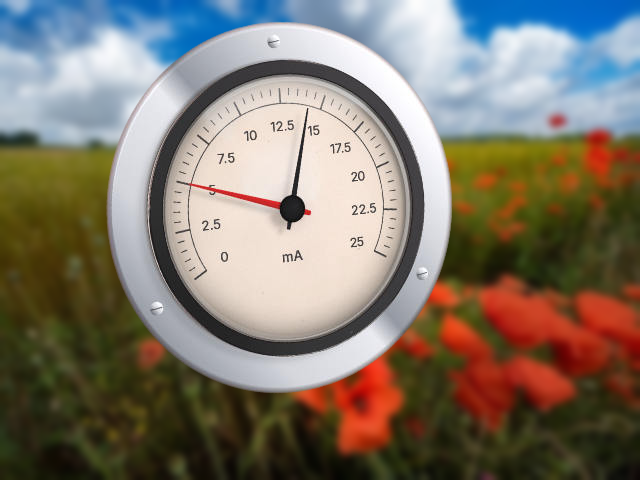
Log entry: 5 mA
